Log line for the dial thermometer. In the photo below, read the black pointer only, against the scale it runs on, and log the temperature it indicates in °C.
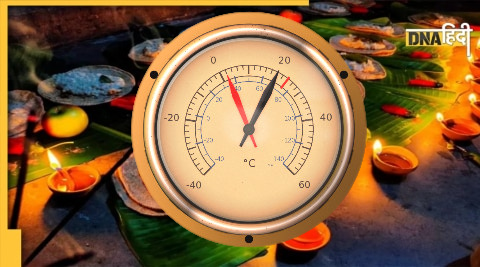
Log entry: 20 °C
